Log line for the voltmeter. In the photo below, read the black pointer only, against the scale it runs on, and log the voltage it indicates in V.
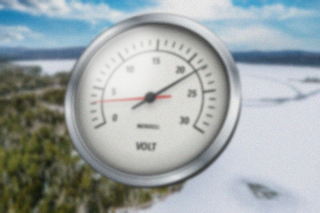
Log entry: 22 V
